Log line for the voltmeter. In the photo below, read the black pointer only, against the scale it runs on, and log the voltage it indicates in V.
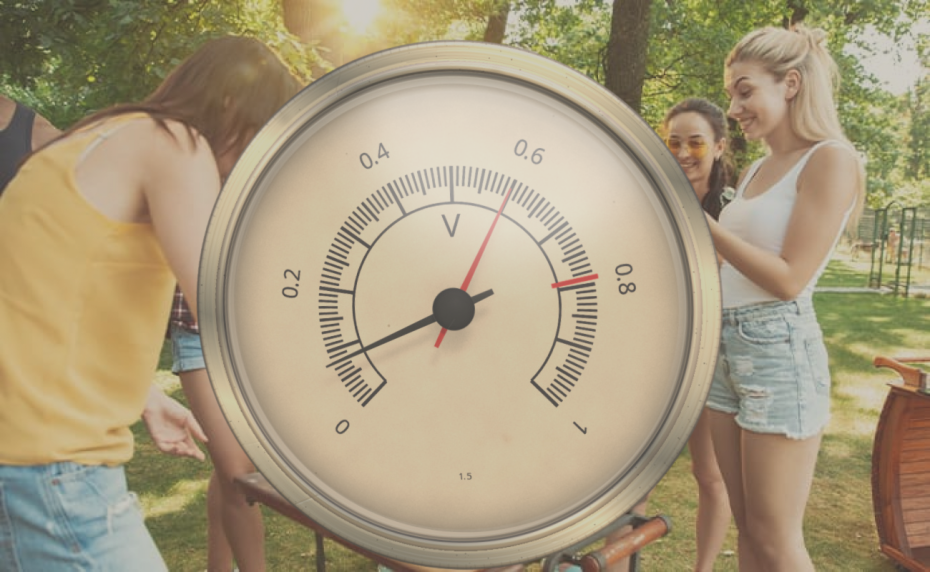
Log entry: 0.08 V
